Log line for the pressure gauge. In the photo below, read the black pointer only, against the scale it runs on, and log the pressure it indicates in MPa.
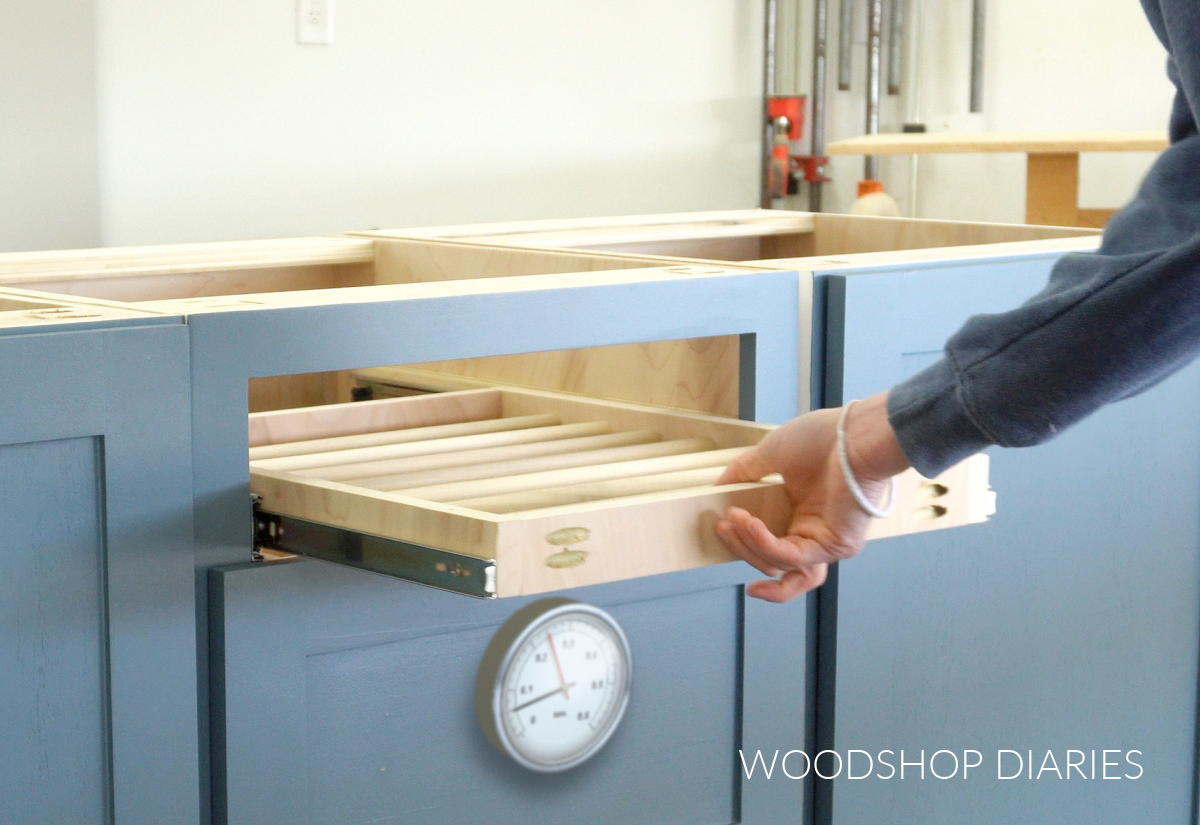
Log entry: 0.06 MPa
